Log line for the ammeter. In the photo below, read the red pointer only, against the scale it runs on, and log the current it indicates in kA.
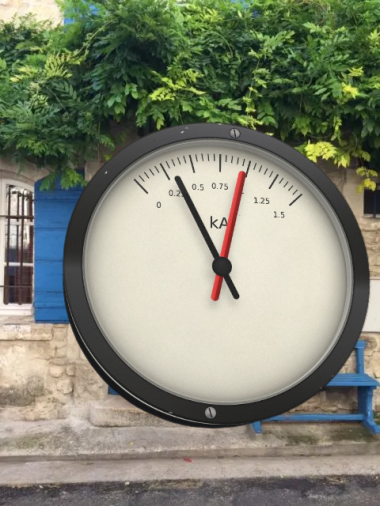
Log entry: 0.95 kA
